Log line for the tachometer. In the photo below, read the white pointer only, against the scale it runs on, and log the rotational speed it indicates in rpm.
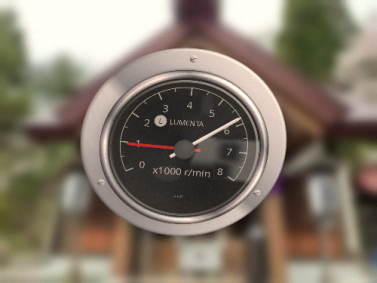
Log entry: 5750 rpm
